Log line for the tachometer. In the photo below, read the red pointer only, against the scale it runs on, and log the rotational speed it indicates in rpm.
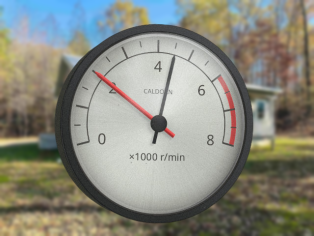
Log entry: 2000 rpm
